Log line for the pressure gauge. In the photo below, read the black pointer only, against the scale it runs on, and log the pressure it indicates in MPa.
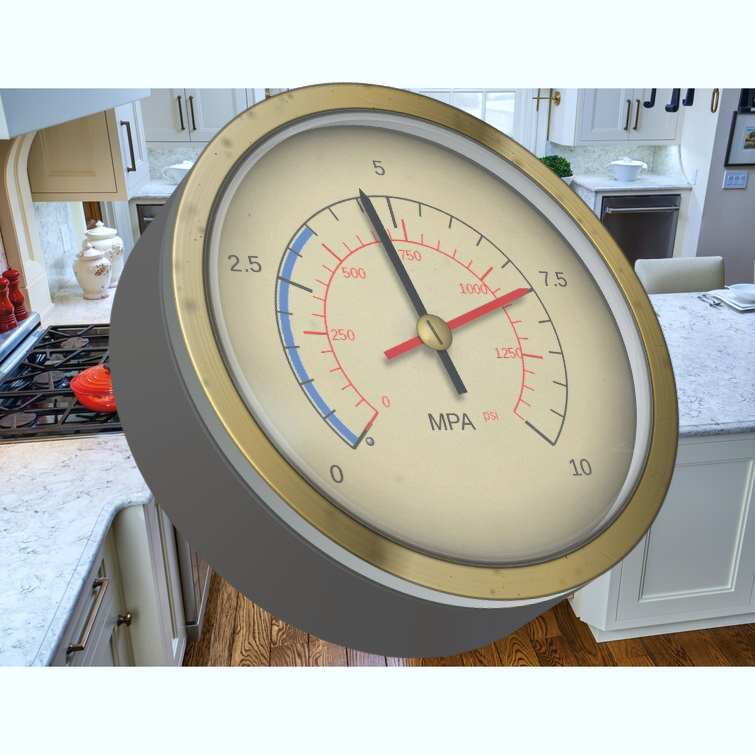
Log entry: 4.5 MPa
